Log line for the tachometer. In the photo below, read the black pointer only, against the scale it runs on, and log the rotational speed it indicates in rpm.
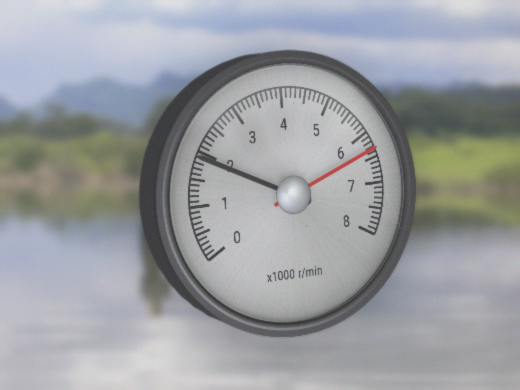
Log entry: 1900 rpm
